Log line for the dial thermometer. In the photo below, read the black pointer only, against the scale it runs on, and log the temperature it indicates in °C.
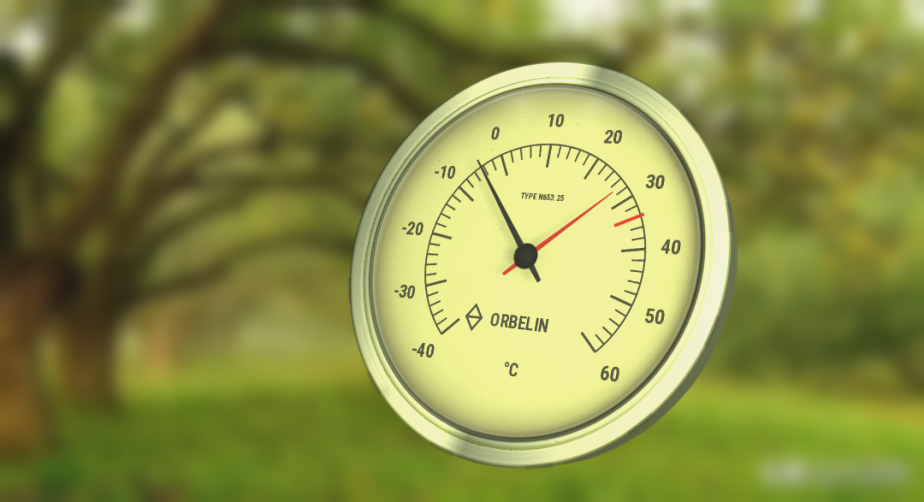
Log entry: -4 °C
